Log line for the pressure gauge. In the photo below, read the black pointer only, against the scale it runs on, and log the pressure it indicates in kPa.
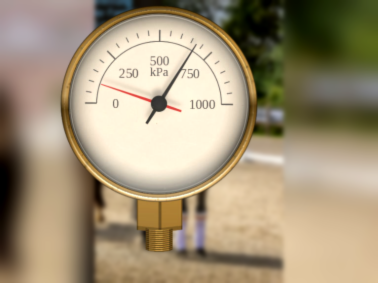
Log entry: 675 kPa
